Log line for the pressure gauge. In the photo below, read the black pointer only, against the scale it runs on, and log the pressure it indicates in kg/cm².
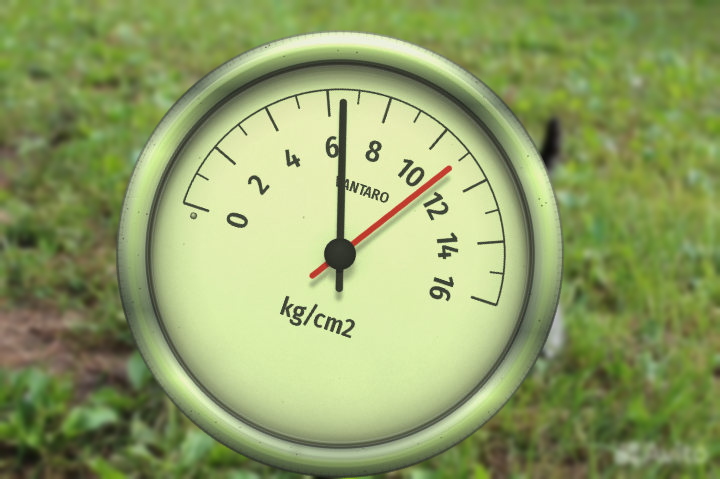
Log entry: 6.5 kg/cm²
